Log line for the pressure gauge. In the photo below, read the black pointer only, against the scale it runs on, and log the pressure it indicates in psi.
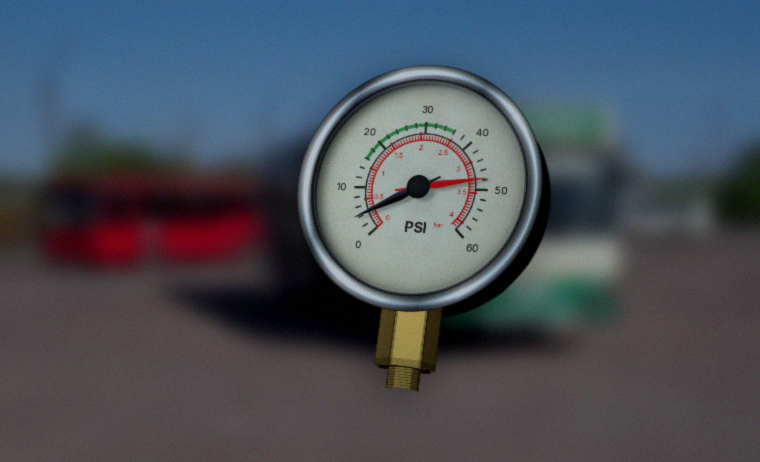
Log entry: 4 psi
